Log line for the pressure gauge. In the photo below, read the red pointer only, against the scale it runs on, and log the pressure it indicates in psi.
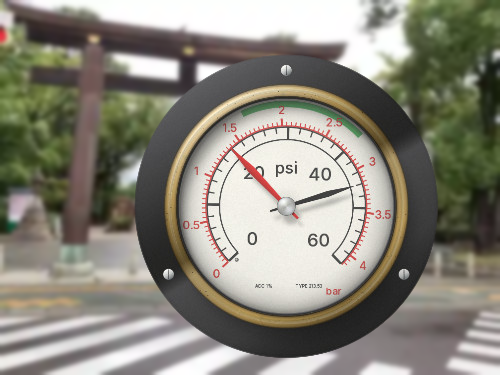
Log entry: 20 psi
